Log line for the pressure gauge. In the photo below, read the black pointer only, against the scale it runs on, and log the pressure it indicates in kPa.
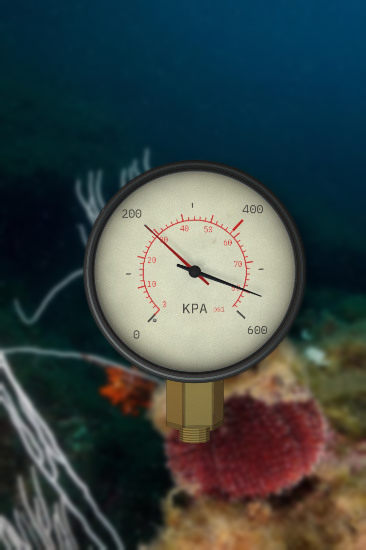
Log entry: 550 kPa
